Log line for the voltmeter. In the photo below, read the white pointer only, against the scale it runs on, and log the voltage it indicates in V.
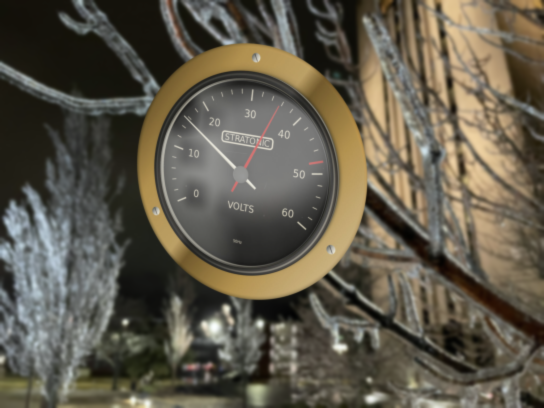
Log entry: 16 V
